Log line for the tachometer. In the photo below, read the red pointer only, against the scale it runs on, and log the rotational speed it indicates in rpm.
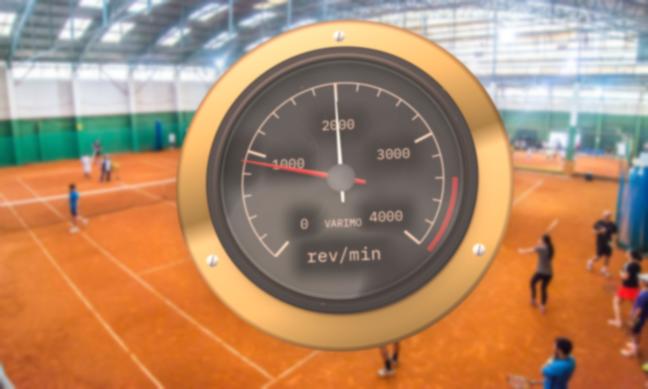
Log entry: 900 rpm
